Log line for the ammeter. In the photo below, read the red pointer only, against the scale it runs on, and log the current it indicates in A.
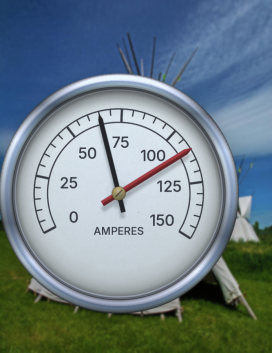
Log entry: 110 A
